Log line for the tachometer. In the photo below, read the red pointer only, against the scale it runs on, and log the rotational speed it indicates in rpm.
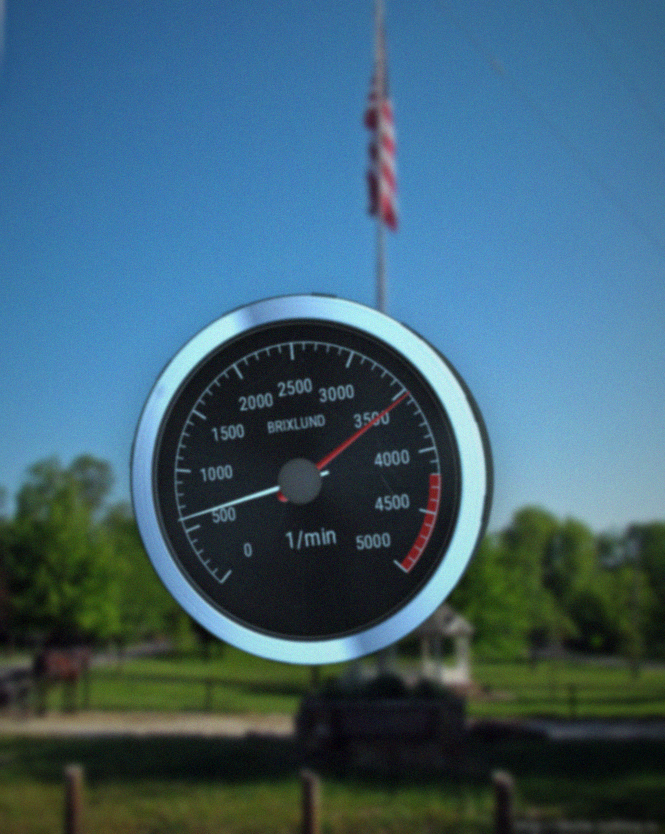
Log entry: 3550 rpm
